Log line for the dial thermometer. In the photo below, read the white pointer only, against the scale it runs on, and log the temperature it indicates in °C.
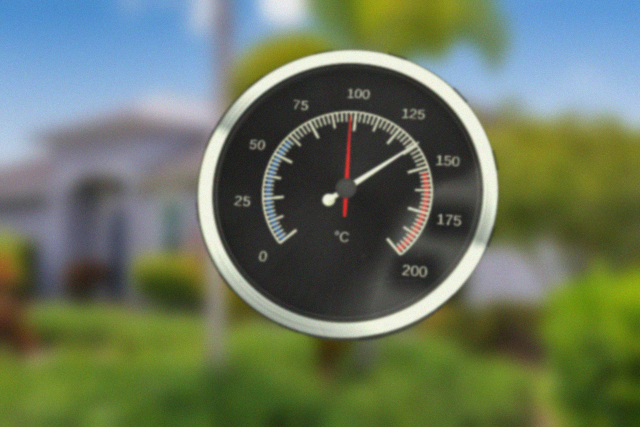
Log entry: 137.5 °C
